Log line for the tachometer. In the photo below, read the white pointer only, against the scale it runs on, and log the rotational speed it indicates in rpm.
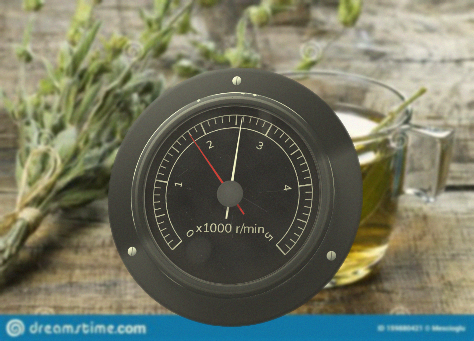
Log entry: 2600 rpm
